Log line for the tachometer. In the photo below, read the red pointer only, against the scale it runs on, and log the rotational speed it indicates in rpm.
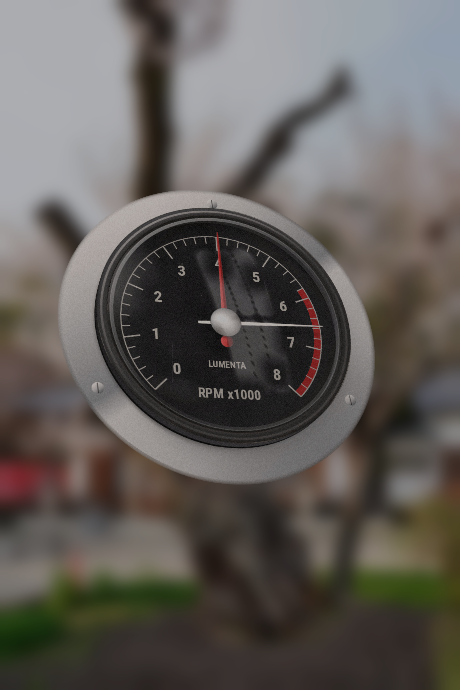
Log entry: 4000 rpm
